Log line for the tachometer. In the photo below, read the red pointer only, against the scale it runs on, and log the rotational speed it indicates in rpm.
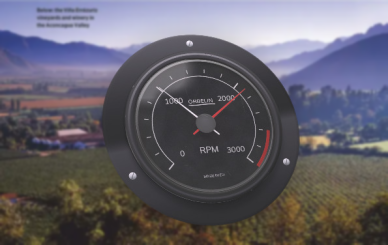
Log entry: 2100 rpm
